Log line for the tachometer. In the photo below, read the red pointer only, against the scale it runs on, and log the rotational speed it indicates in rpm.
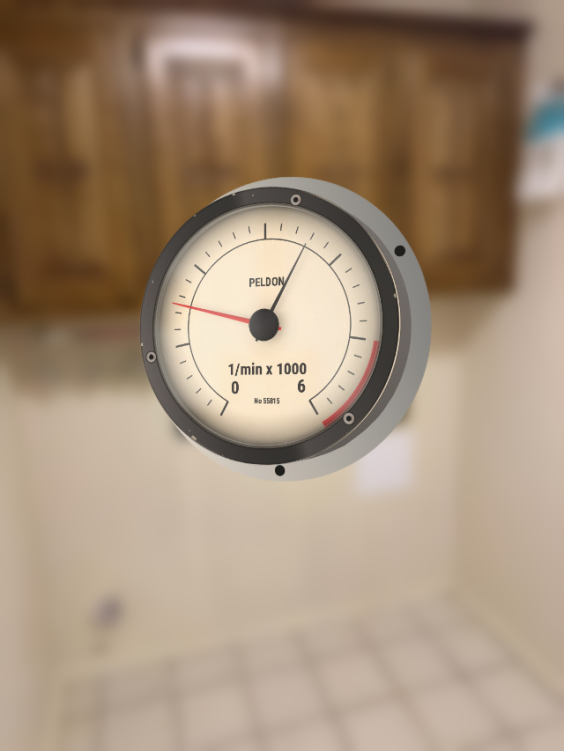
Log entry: 1500 rpm
